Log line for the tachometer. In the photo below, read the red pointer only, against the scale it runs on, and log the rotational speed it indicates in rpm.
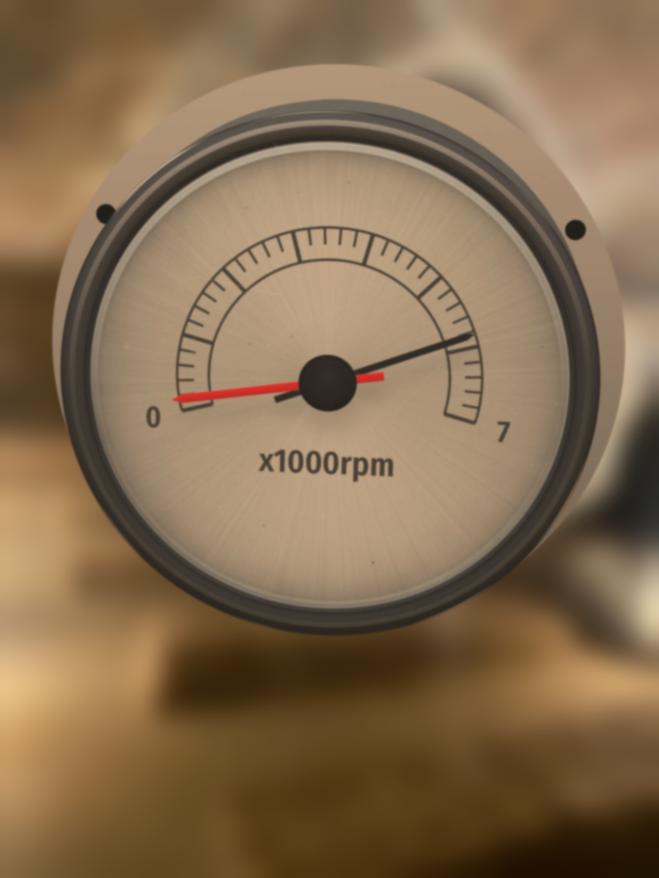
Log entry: 200 rpm
